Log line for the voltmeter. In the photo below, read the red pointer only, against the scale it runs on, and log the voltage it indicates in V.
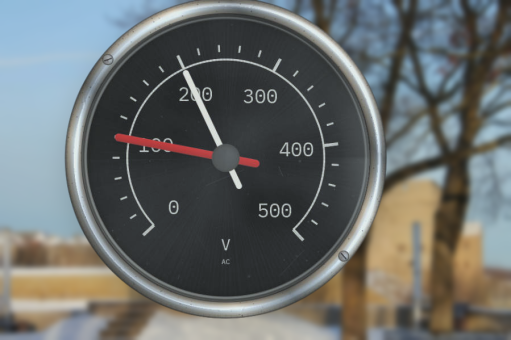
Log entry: 100 V
